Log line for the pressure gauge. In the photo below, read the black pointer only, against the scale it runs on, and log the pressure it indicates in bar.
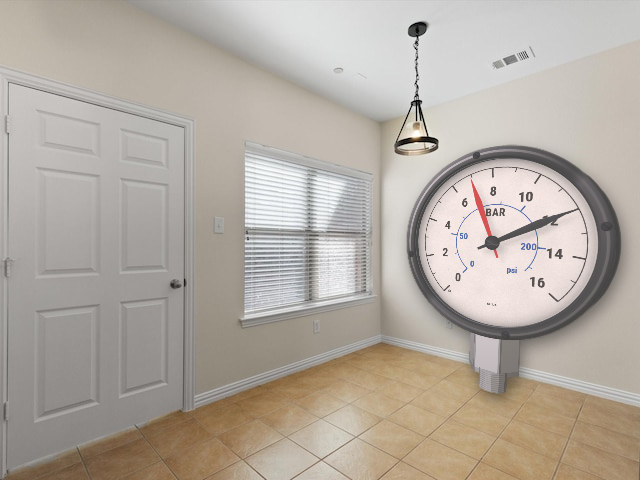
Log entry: 12 bar
